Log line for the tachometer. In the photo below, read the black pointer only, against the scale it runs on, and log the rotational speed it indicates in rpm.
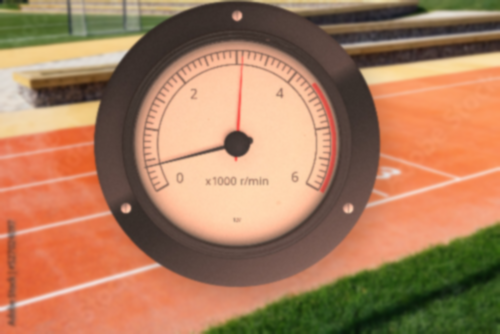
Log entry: 400 rpm
